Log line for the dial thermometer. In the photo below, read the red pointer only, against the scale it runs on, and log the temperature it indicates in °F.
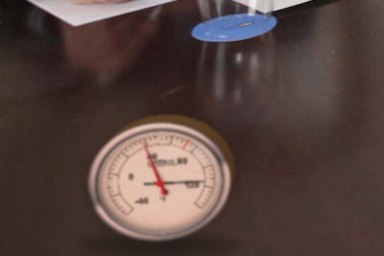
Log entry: 40 °F
